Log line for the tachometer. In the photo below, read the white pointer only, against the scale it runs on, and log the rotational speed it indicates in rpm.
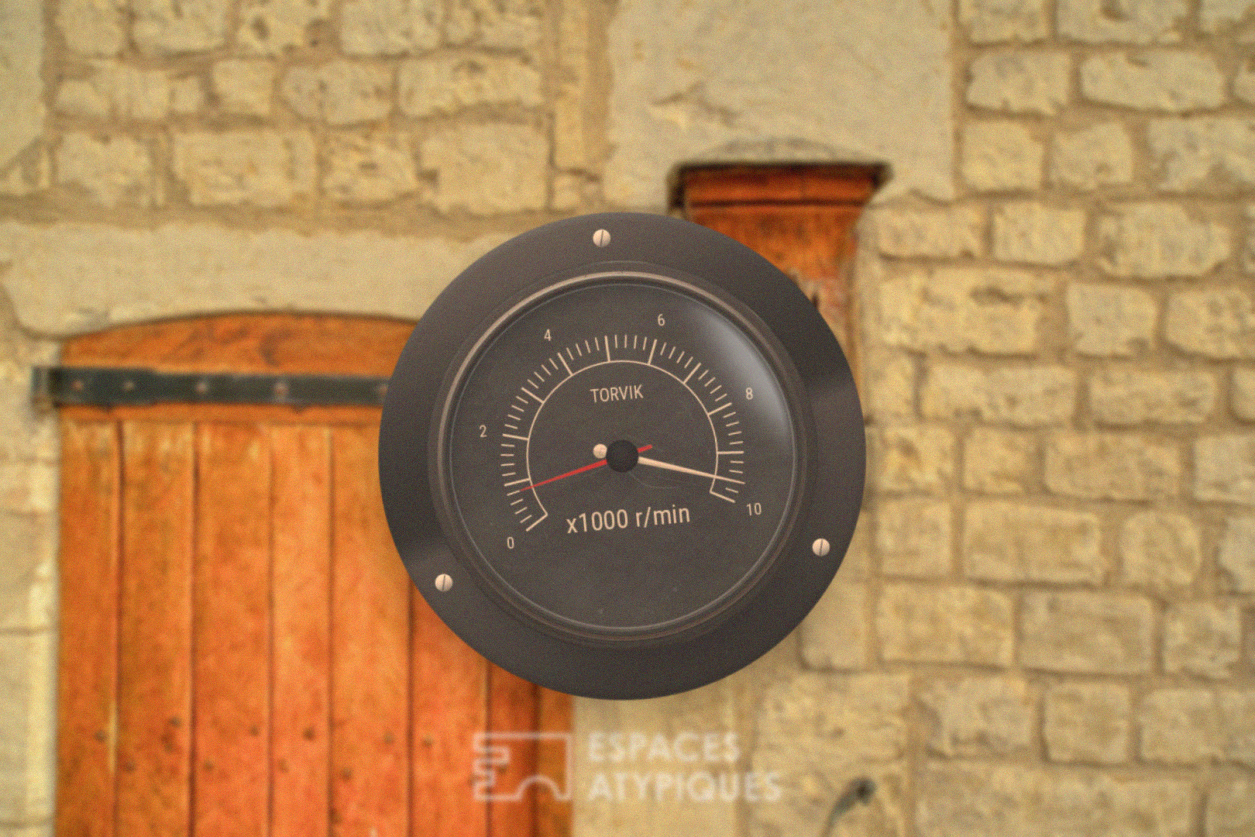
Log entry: 9600 rpm
